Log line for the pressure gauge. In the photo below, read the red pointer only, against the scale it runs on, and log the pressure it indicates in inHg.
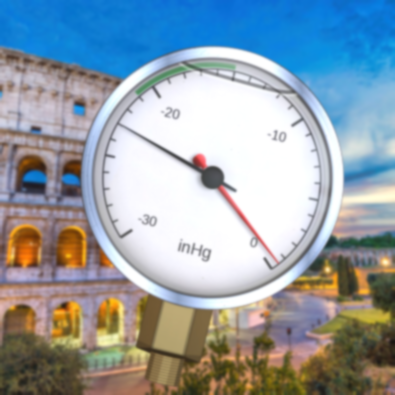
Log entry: -0.5 inHg
